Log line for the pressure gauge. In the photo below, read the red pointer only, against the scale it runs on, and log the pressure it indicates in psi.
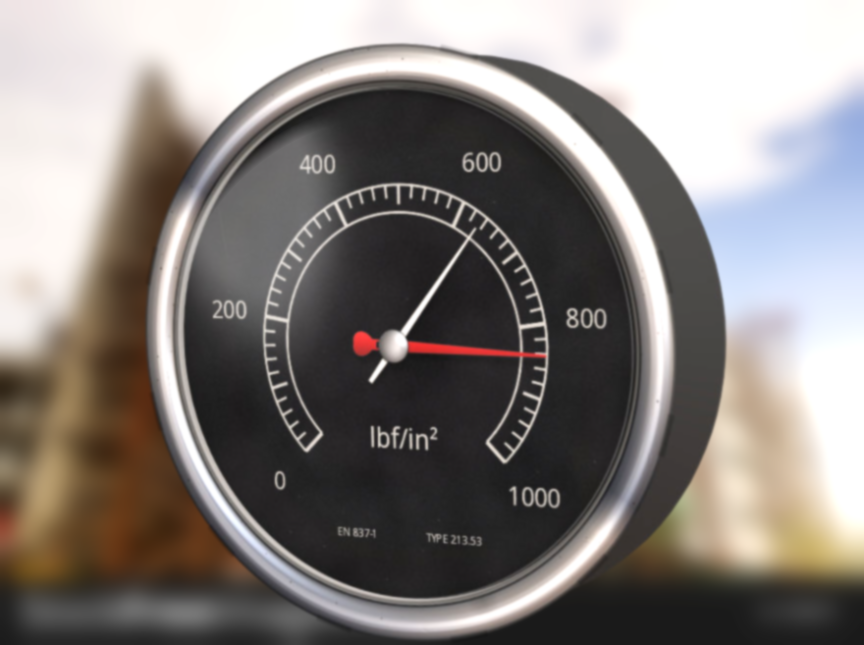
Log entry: 840 psi
